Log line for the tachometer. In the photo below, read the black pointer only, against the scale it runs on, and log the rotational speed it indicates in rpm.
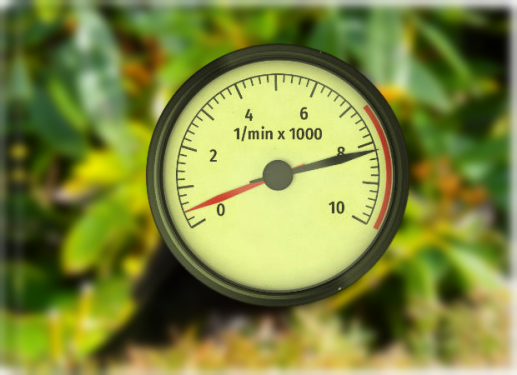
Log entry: 8200 rpm
